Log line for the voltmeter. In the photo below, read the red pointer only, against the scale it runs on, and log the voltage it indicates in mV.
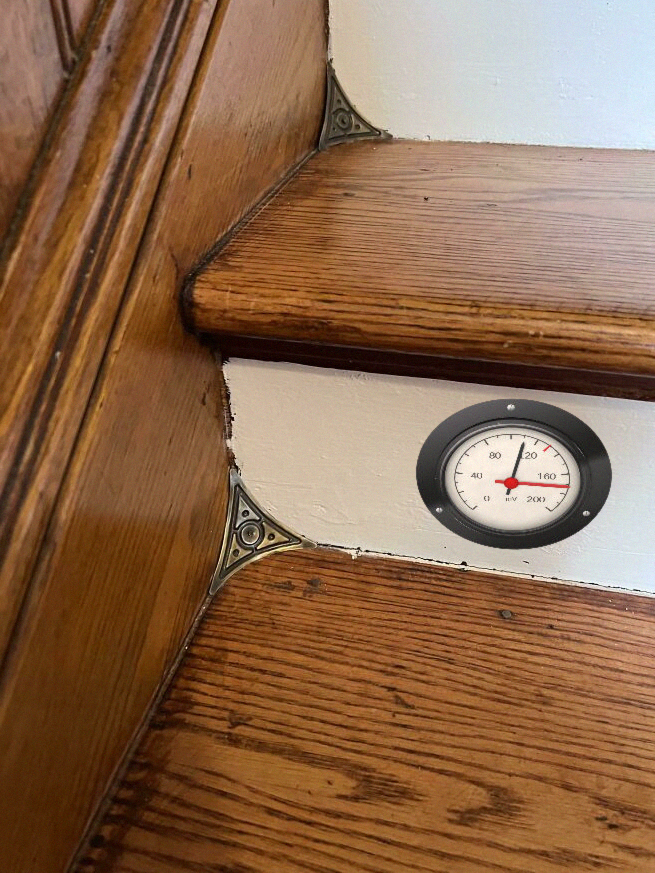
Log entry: 170 mV
